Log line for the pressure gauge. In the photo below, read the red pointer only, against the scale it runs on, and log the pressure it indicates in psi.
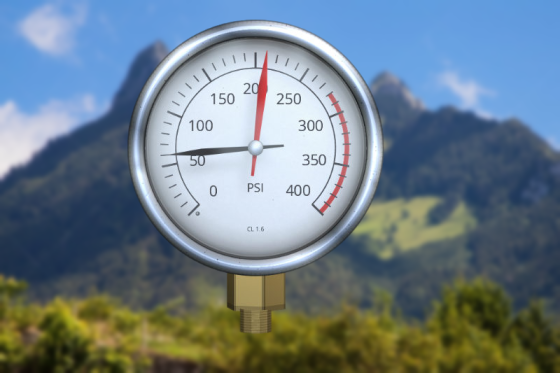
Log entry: 210 psi
